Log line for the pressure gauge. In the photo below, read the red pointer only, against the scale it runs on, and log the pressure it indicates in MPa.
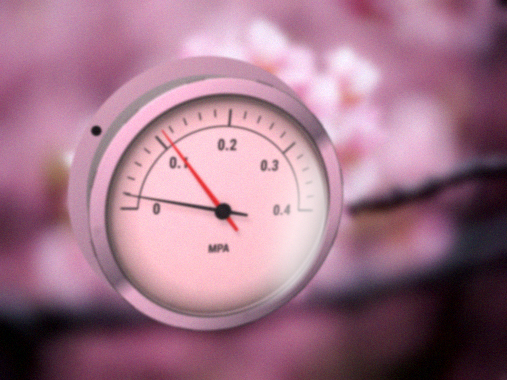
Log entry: 0.11 MPa
